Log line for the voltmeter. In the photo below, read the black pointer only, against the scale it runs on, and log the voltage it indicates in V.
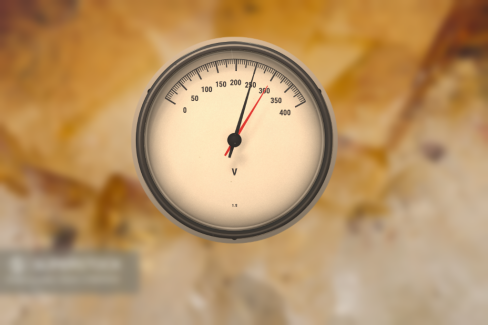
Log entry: 250 V
